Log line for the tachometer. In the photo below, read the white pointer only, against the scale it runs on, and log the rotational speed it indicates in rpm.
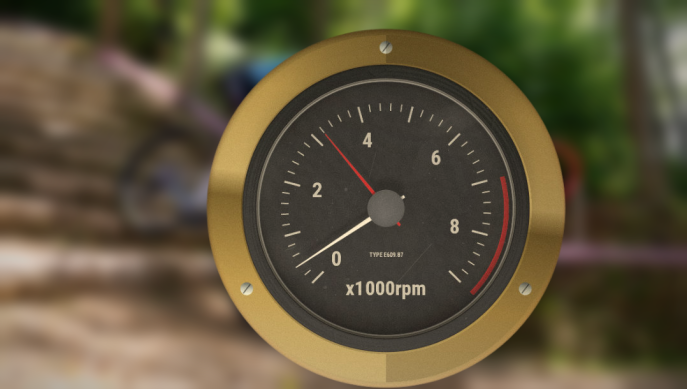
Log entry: 400 rpm
